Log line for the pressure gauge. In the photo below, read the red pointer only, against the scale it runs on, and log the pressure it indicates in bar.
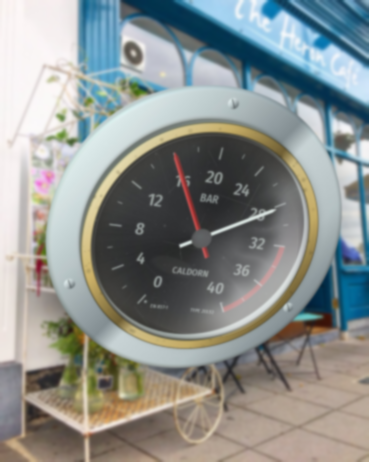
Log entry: 16 bar
